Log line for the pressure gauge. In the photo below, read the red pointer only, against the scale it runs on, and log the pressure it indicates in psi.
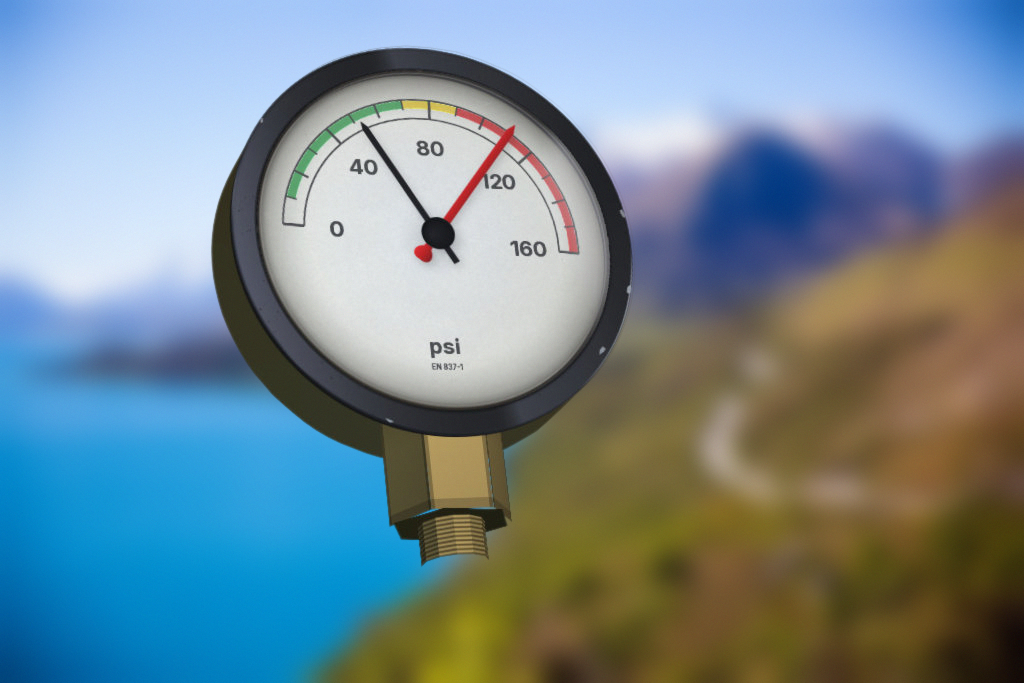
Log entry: 110 psi
